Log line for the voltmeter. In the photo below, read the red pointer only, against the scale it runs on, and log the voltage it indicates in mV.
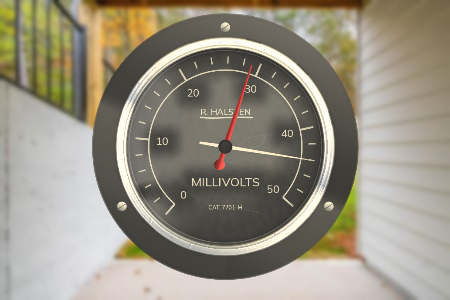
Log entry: 29 mV
